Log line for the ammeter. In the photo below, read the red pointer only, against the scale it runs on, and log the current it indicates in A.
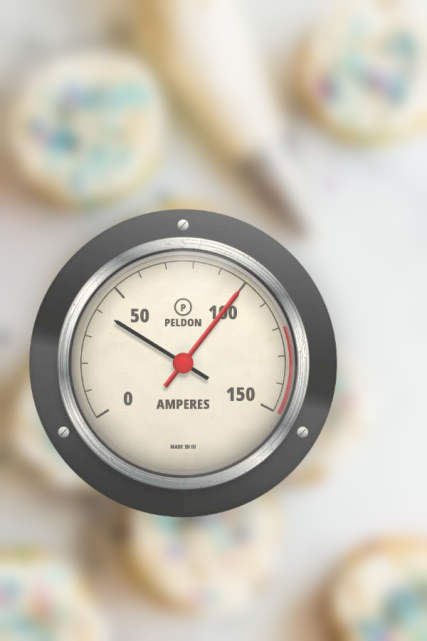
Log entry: 100 A
